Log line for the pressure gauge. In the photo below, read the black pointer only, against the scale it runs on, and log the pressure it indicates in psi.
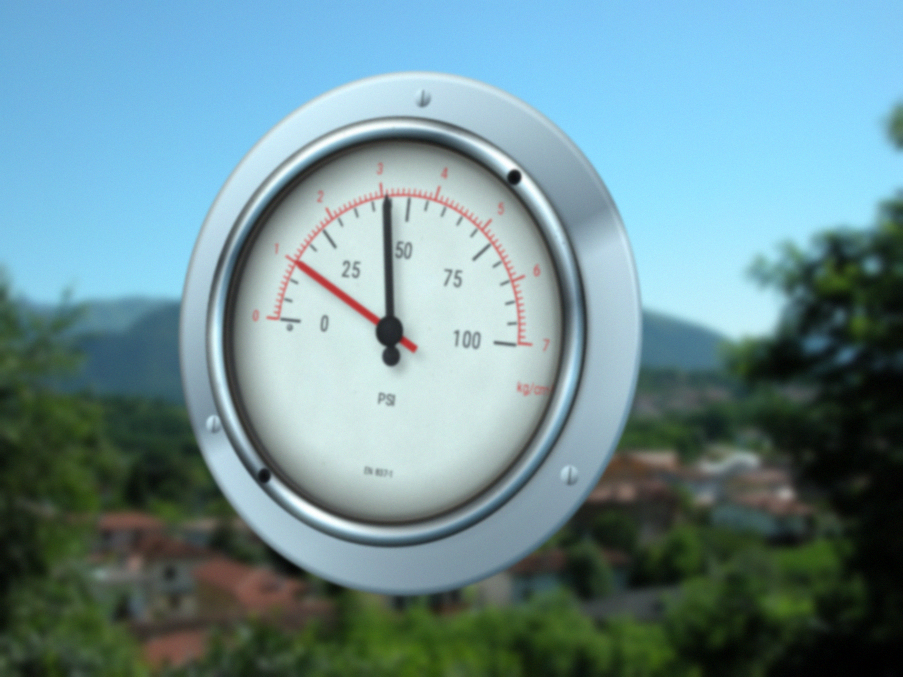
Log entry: 45 psi
